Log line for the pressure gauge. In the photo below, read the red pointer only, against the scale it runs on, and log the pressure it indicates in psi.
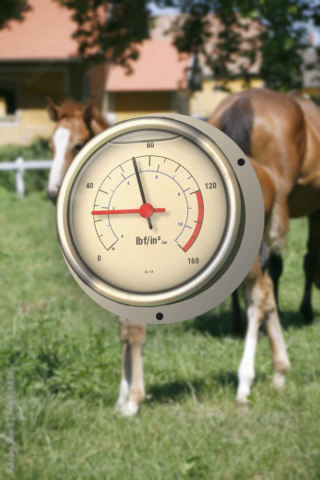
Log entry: 25 psi
